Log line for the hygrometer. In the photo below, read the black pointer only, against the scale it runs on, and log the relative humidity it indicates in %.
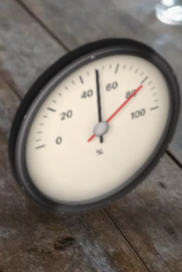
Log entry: 48 %
